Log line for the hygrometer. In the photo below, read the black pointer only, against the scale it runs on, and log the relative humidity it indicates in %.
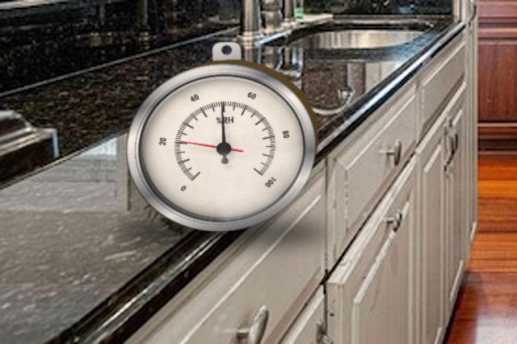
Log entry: 50 %
